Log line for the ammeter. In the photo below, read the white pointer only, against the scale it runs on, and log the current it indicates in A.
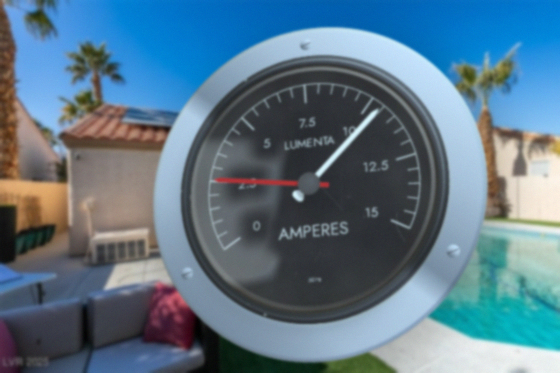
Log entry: 10.5 A
